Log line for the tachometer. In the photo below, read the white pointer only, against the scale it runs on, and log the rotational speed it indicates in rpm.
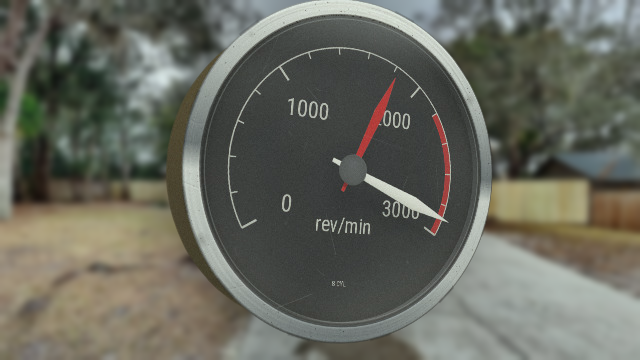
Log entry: 2900 rpm
